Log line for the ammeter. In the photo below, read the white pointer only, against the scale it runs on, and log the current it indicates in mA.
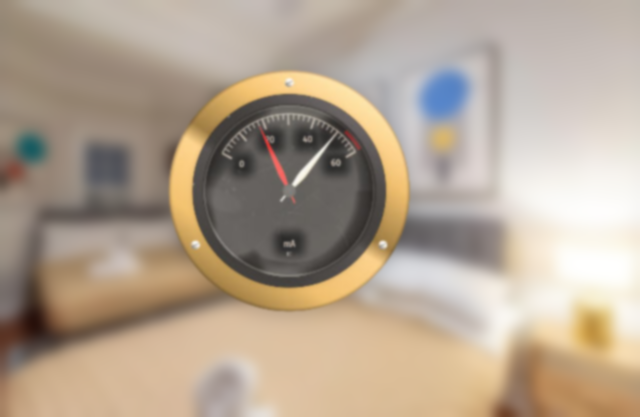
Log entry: 50 mA
